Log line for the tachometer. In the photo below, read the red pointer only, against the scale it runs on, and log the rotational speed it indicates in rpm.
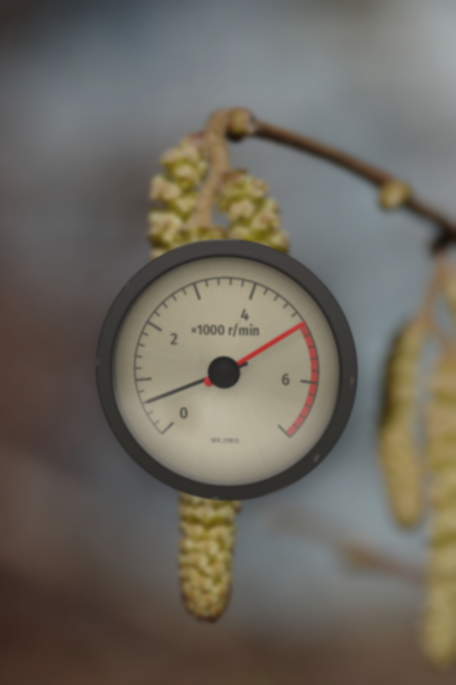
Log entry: 5000 rpm
